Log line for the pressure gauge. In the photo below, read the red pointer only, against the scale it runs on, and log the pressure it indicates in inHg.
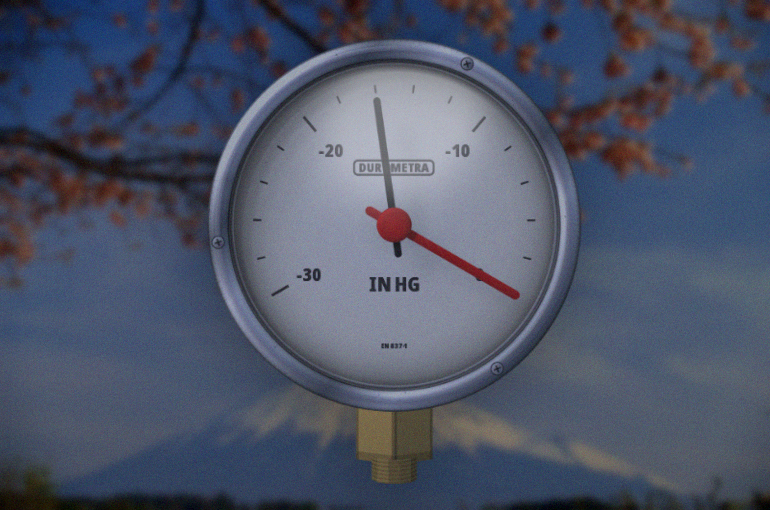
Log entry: 0 inHg
